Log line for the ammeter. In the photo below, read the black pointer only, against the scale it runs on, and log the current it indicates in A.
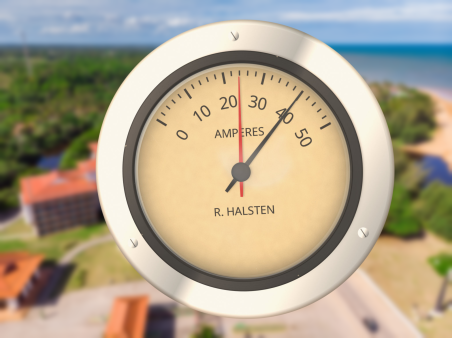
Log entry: 40 A
